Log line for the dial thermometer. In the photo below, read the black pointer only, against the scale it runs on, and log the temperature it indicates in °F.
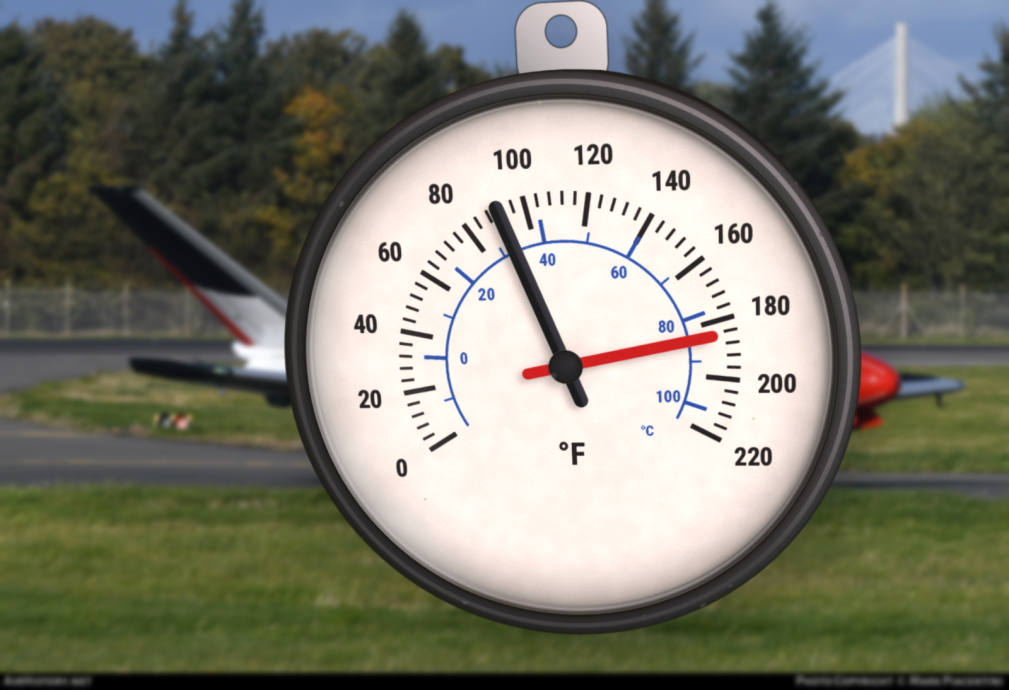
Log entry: 92 °F
